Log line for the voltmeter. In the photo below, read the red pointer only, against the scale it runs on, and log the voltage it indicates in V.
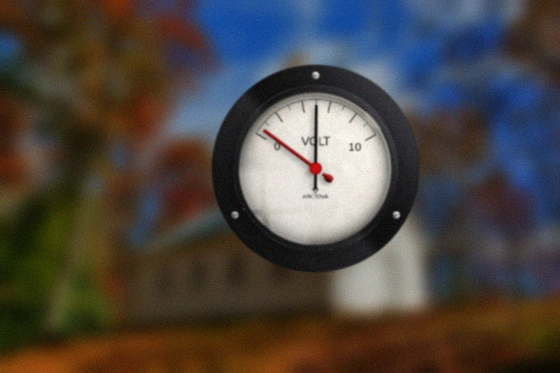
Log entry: 0.5 V
